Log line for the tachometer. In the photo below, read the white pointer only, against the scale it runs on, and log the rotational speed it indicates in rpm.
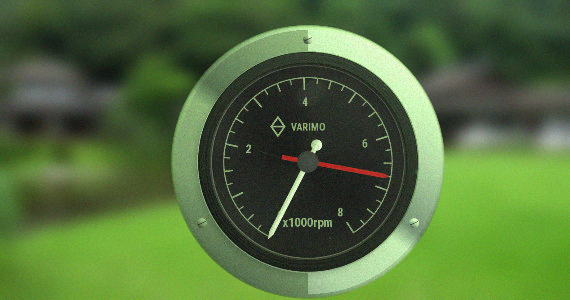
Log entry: 0 rpm
